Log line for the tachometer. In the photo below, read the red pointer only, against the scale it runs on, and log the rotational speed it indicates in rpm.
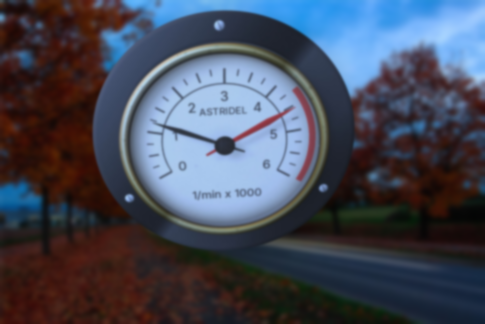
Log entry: 4500 rpm
